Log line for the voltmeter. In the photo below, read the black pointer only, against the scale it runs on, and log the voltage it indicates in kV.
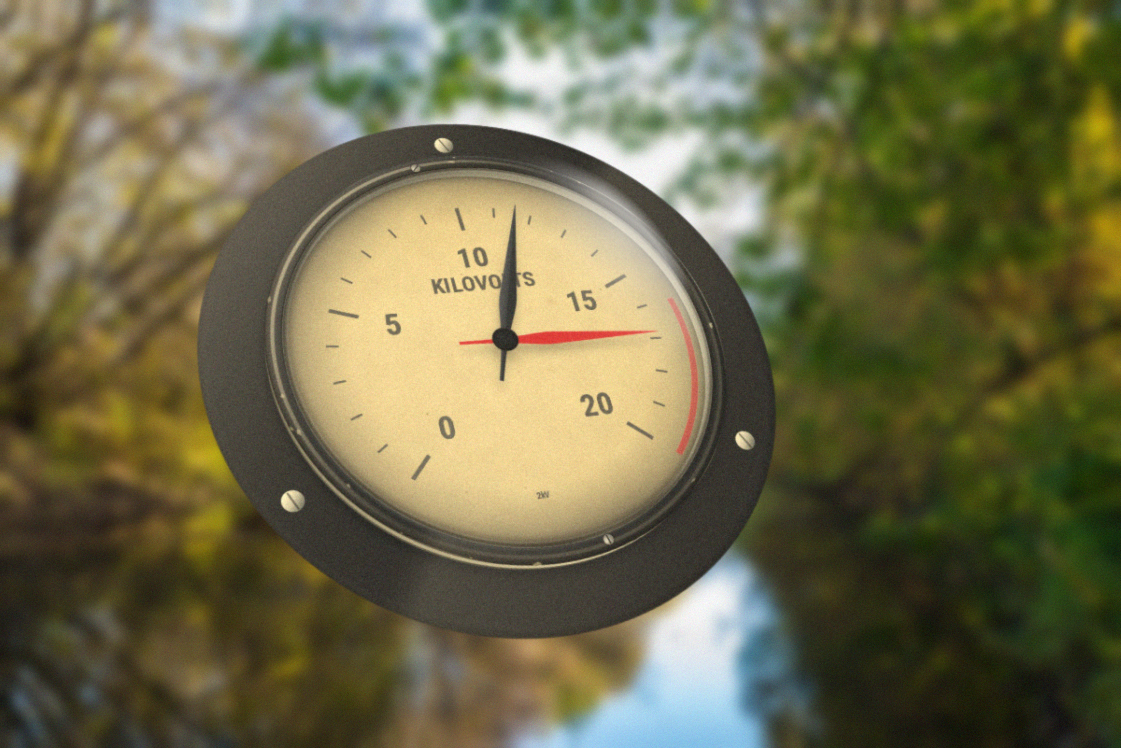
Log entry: 11.5 kV
